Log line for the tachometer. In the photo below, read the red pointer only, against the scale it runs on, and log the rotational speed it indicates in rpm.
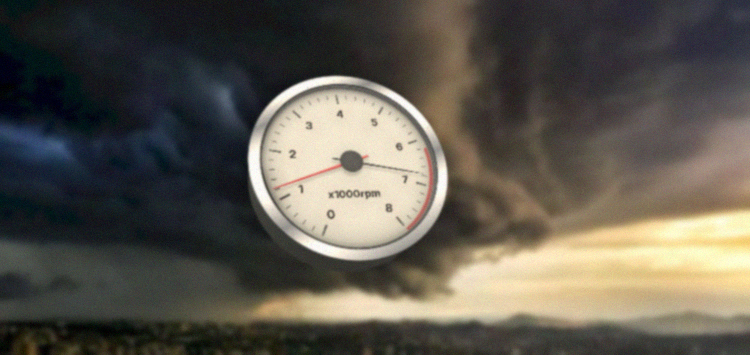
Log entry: 1200 rpm
